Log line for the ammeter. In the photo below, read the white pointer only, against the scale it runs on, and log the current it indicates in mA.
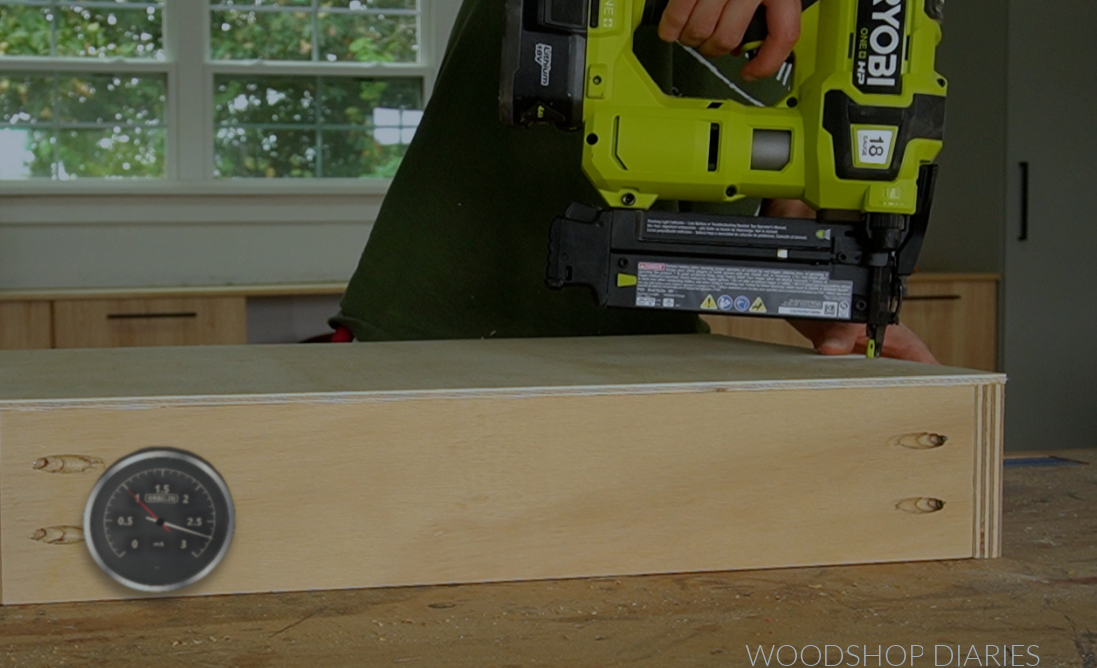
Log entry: 2.7 mA
